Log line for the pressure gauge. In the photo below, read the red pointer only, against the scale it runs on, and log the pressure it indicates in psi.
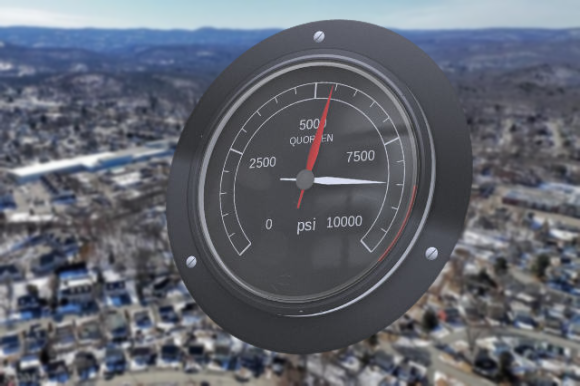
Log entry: 5500 psi
